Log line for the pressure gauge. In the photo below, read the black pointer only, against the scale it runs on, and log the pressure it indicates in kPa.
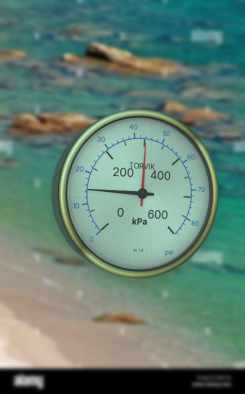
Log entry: 100 kPa
